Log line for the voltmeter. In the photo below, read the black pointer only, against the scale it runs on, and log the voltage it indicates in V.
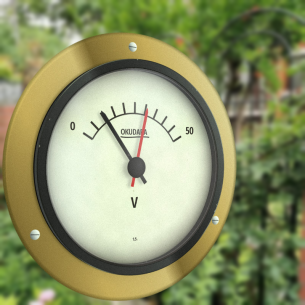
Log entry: 10 V
